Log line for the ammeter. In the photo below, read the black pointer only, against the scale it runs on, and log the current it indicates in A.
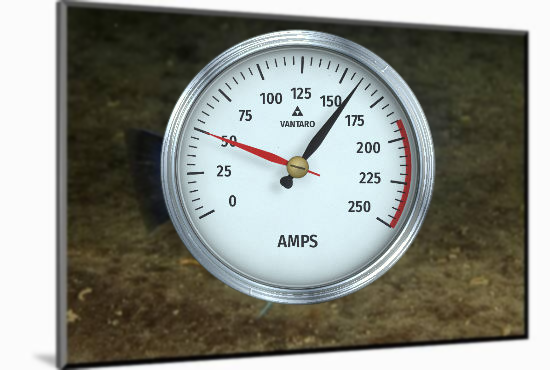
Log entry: 160 A
